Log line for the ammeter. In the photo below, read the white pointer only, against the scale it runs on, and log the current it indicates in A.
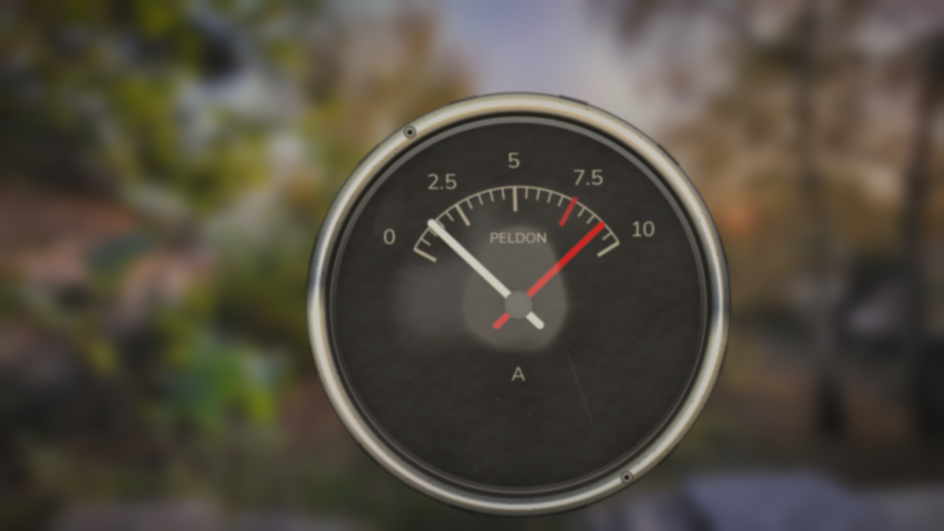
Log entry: 1.25 A
